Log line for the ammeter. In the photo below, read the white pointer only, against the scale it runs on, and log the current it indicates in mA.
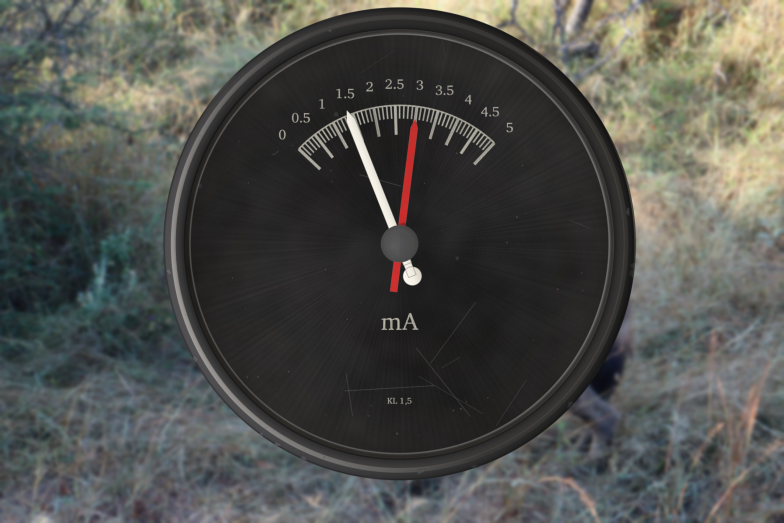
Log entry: 1.4 mA
